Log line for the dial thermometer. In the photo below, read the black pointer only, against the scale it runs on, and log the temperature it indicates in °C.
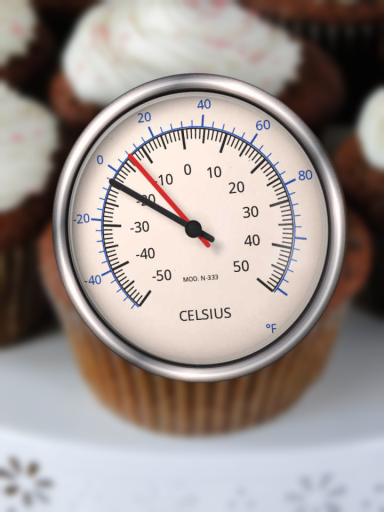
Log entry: -20 °C
